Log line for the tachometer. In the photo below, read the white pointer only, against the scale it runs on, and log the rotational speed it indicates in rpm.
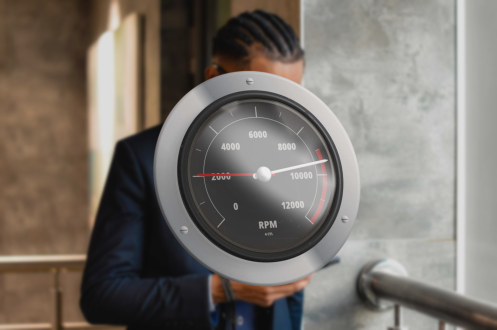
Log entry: 9500 rpm
